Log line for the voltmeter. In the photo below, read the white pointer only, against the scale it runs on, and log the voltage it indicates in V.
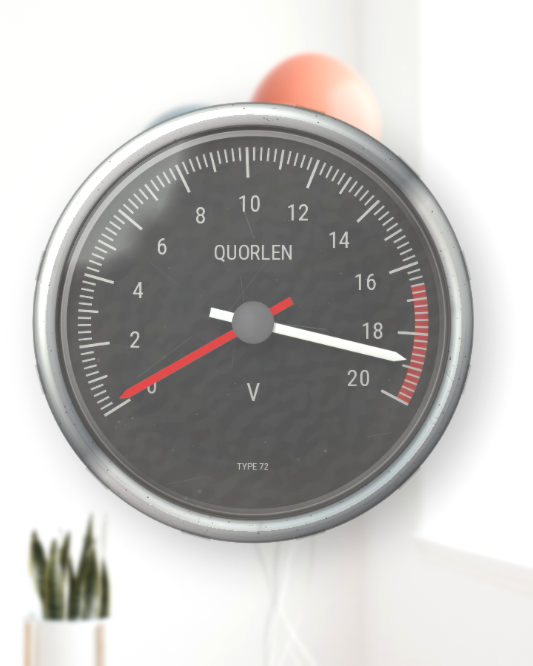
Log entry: 18.8 V
